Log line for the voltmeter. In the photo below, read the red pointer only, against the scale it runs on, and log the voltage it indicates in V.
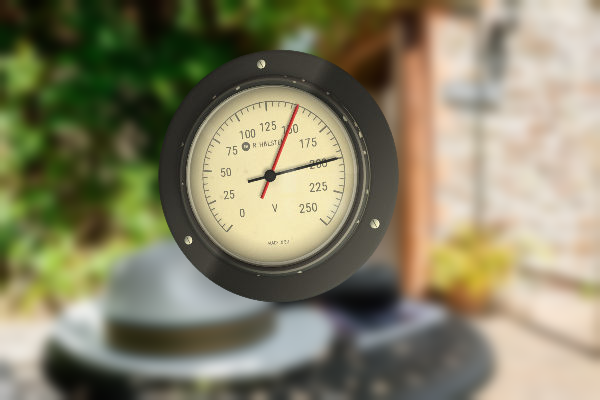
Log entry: 150 V
